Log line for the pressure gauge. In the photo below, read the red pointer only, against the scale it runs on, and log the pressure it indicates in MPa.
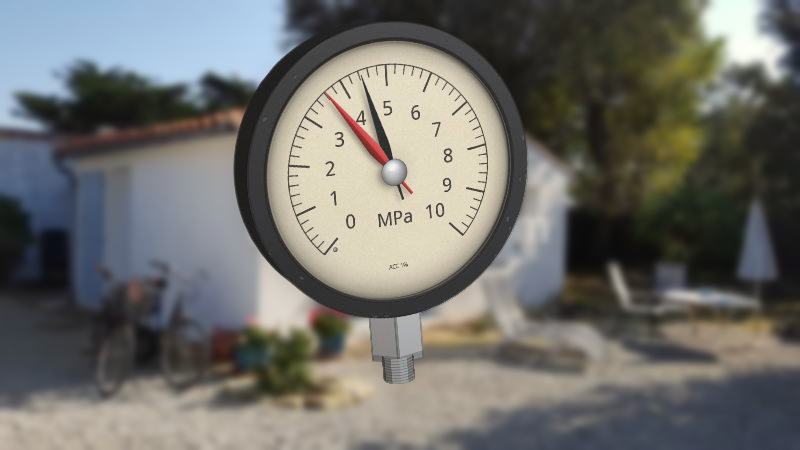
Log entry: 3.6 MPa
